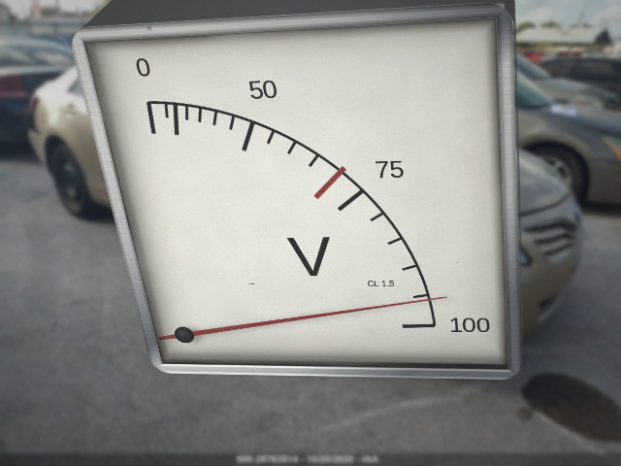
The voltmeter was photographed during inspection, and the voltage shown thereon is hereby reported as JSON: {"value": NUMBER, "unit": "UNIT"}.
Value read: {"value": 95, "unit": "V"}
